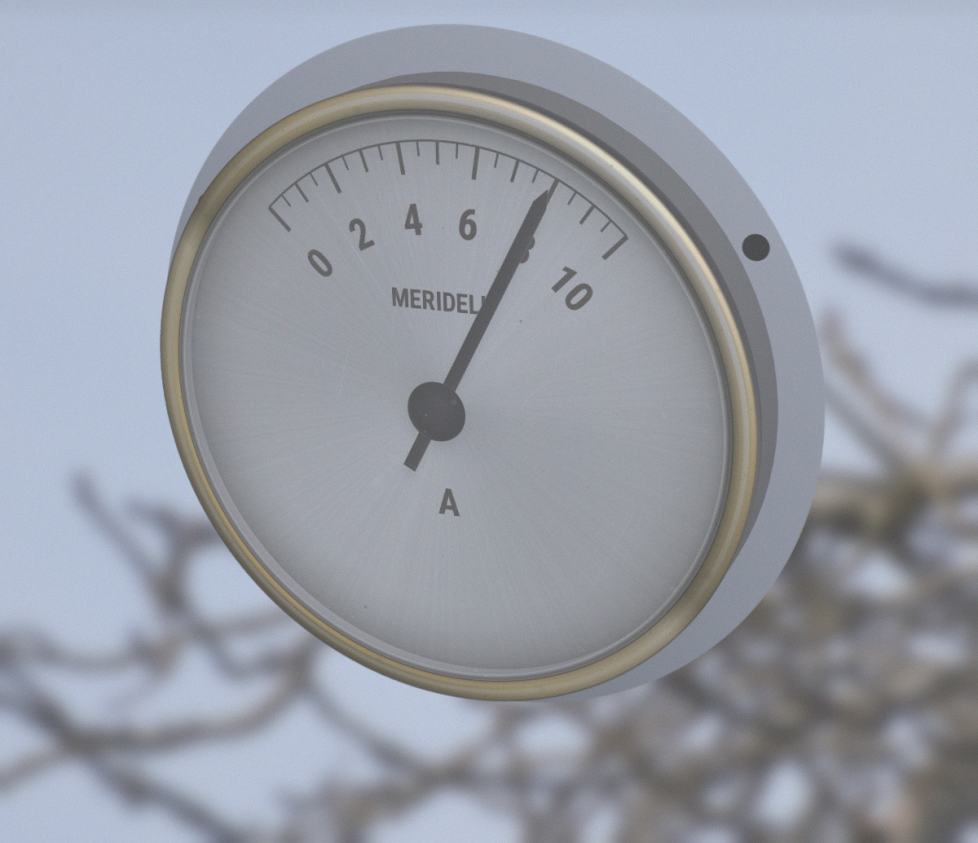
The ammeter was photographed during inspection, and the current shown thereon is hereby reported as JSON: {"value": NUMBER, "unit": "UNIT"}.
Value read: {"value": 8, "unit": "A"}
